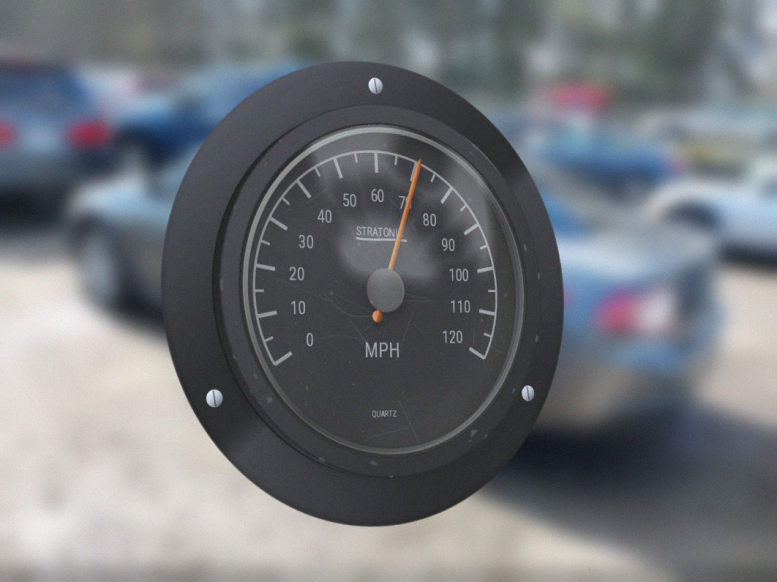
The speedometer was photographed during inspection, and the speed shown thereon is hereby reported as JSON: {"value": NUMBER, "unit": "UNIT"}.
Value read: {"value": 70, "unit": "mph"}
